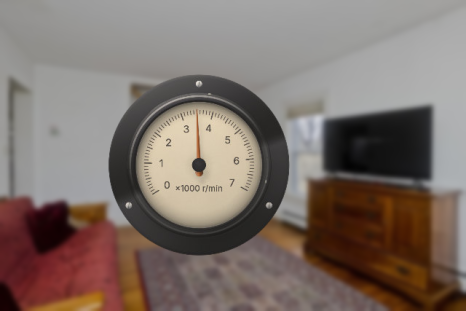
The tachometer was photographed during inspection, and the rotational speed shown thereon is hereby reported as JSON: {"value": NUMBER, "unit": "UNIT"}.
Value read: {"value": 3500, "unit": "rpm"}
